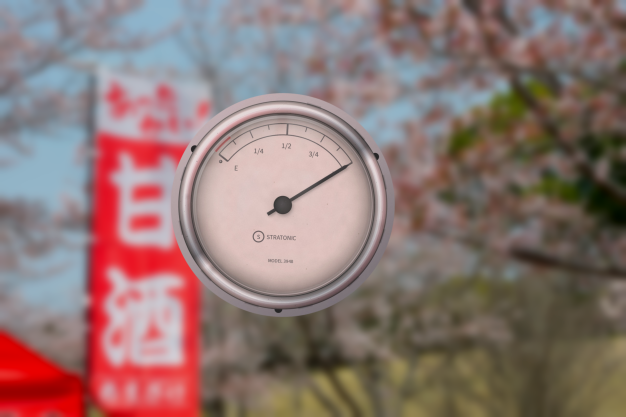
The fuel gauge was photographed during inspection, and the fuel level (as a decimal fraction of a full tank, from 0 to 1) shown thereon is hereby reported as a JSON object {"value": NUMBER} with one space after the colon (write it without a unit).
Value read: {"value": 1}
